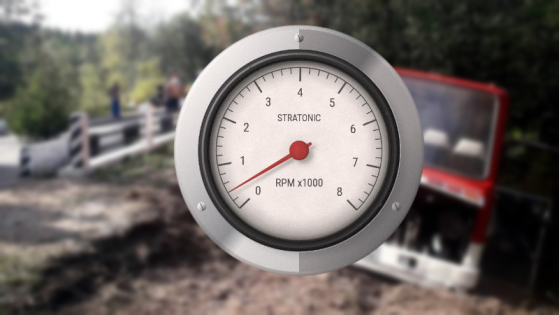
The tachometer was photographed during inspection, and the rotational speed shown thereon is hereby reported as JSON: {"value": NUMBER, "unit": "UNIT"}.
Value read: {"value": 400, "unit": "rpm"}
